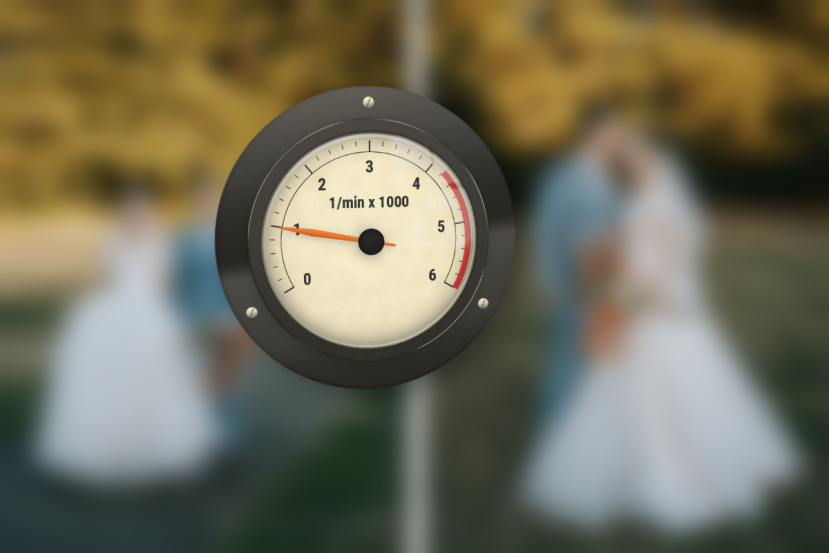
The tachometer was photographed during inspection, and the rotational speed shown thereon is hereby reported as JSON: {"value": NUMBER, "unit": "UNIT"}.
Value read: {"value": 1000, "unit": "rpm"}
